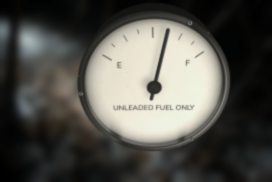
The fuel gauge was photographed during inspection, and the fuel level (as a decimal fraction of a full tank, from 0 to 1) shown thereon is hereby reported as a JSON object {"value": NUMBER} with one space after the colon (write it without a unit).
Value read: {"value": 0.625}
